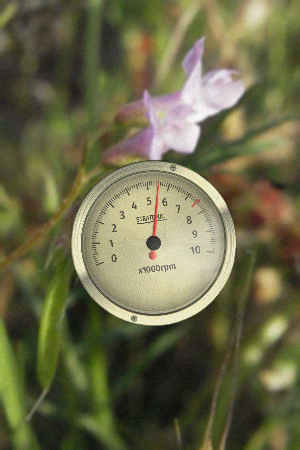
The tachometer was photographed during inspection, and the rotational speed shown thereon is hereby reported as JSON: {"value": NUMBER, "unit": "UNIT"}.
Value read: {"value": 5500, "unit": "rpm"}
